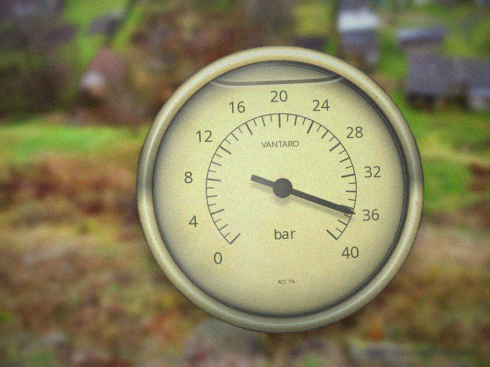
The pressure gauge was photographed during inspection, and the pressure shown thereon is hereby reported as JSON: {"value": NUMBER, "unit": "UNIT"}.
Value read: {"value": 36.5, "unit": "bar"}
